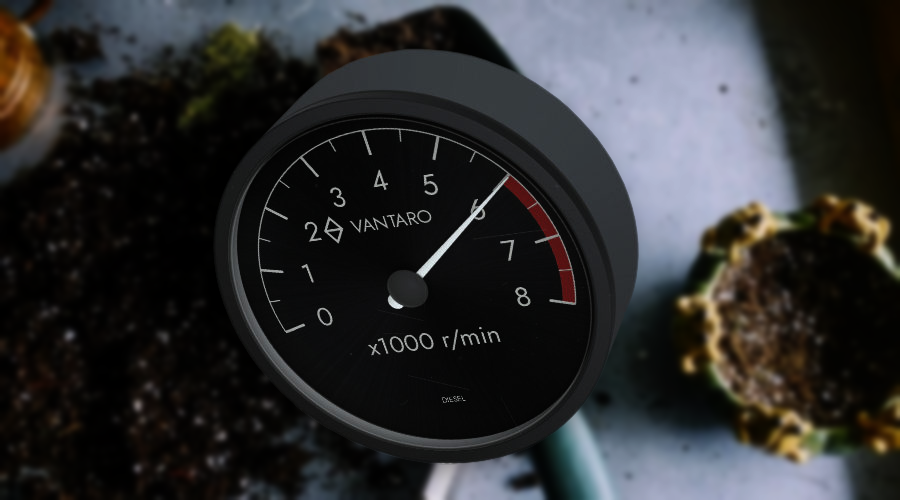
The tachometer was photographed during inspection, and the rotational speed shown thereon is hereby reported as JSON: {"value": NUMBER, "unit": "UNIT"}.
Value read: {"value": 6000, "unit": "rpm"}
